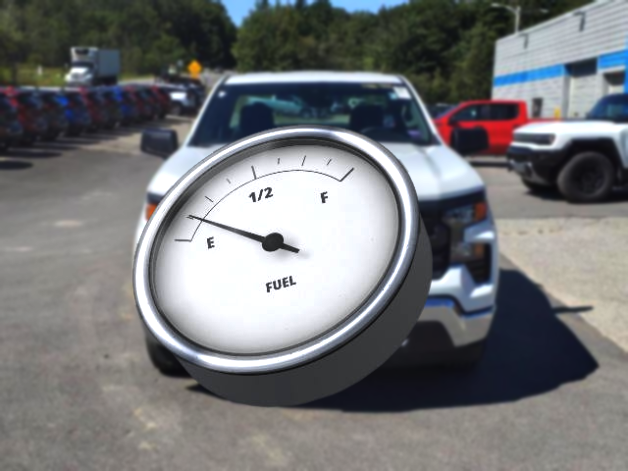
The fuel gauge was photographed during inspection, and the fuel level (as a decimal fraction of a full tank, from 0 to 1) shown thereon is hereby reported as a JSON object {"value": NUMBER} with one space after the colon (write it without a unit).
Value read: {"value": 0.125}
